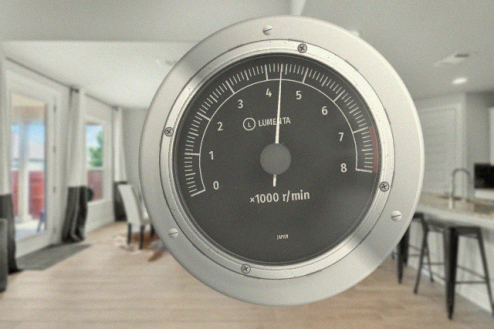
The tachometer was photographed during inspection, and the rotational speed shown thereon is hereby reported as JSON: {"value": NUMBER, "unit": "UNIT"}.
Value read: {"value": 4400, "unit": "rpm"}
